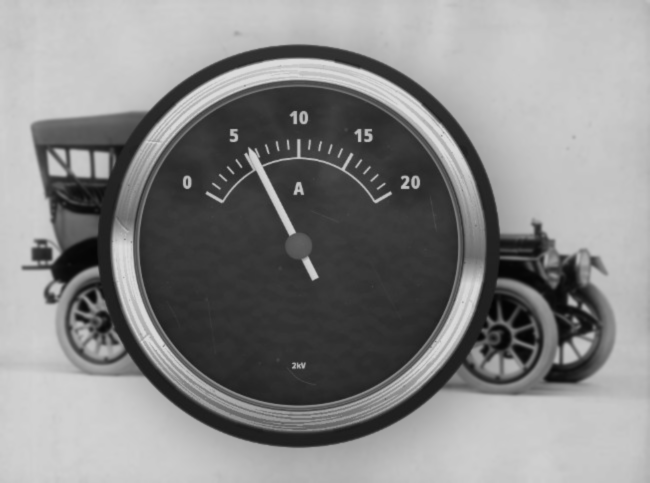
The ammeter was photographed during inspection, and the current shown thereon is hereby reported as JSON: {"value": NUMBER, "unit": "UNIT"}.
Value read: {"value": 5.5, "unit": "A"}
